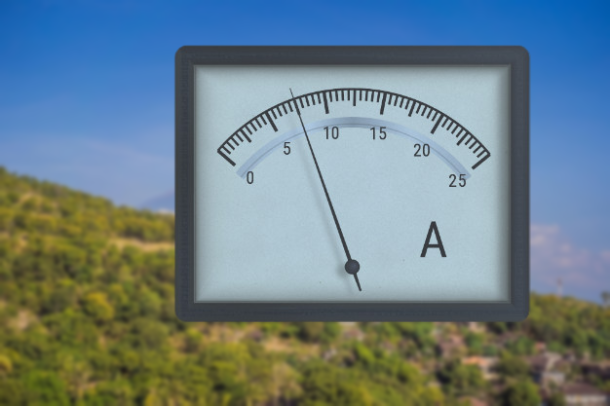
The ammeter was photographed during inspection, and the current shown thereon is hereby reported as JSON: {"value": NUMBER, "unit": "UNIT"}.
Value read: {"value": 7.5, "unit": "A"}
